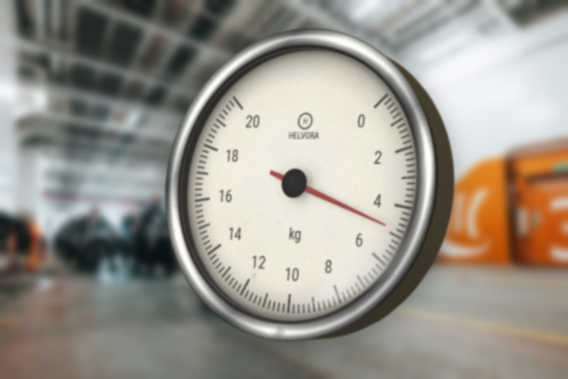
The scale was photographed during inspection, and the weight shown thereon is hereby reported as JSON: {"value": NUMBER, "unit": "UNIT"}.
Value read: {"value": 4.8, "unit": "kg"}
